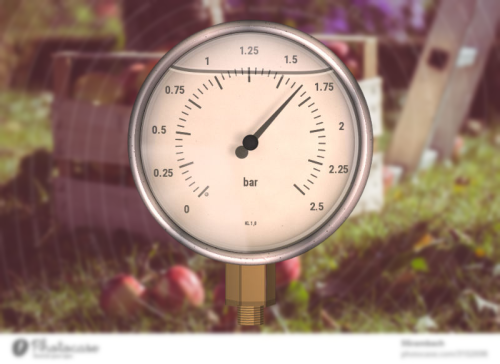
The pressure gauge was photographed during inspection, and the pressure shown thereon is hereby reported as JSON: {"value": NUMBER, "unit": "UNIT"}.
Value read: {"value": 1.65, "unit": "bar"}
